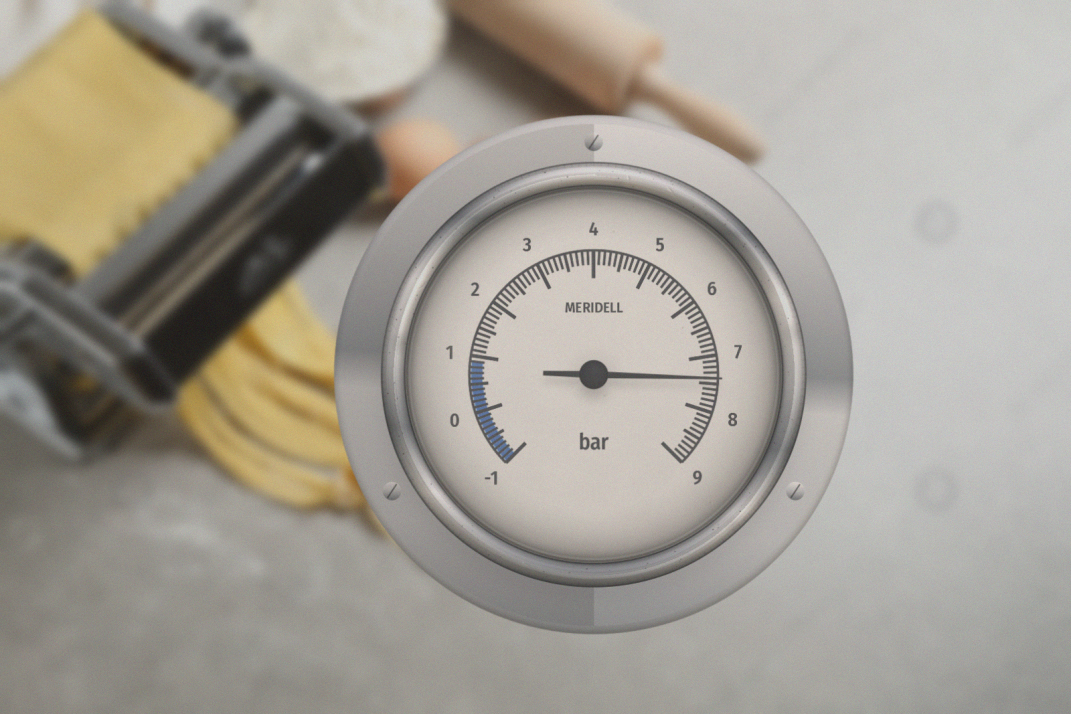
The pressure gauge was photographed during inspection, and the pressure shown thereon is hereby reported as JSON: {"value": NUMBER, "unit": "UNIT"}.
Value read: {"value": 7.4, "unit": "bar"}
